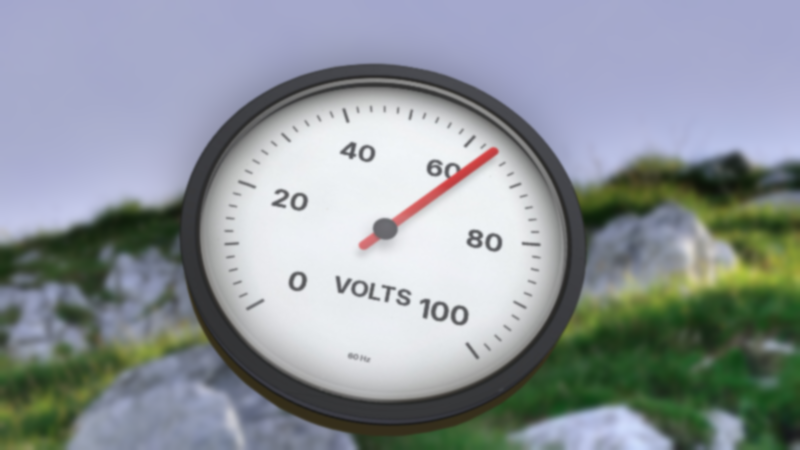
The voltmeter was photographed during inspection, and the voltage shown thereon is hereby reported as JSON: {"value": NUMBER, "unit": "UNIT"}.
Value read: {"value": 64, "unit": "V"}
